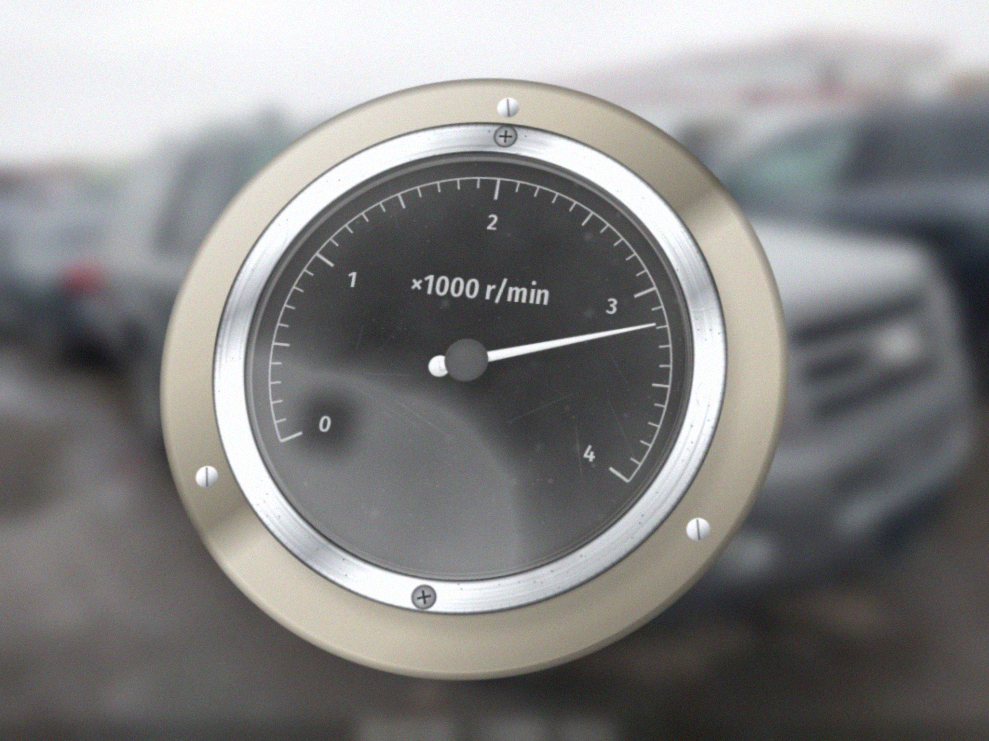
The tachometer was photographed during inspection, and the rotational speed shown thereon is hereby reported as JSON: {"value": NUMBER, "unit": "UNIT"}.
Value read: {"value": 3200, "unit": "rpm"}
